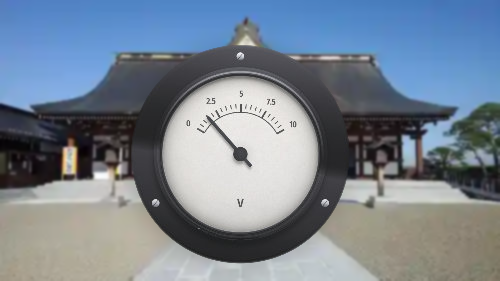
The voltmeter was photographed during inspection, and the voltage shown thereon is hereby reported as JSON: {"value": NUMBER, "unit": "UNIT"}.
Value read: {"value": 1.5, "unit": "V"}
